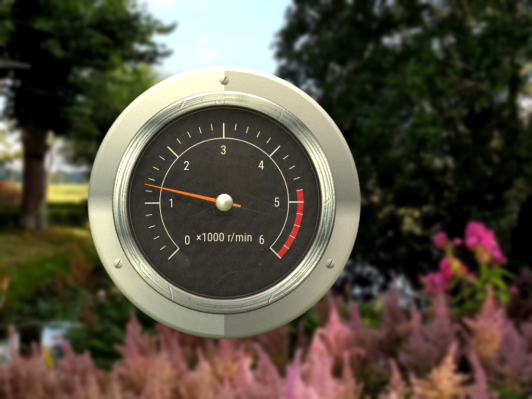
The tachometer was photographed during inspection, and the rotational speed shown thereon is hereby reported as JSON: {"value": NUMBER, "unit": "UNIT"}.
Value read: {"value": 1300, "unit": "rpm"}
